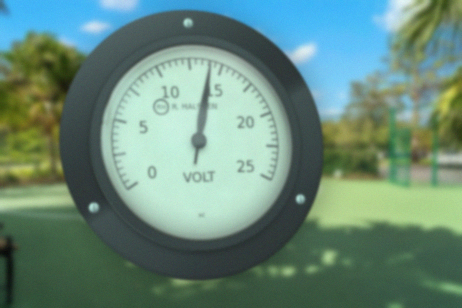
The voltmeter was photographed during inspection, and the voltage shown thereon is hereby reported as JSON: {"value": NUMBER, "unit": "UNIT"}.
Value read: {"value": 14, "unit": "V"}
